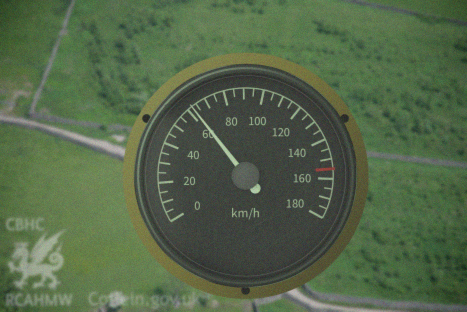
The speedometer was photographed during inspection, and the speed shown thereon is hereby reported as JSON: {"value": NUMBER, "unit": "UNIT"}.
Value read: {"value": 62.5, "unit": "km/h"}
